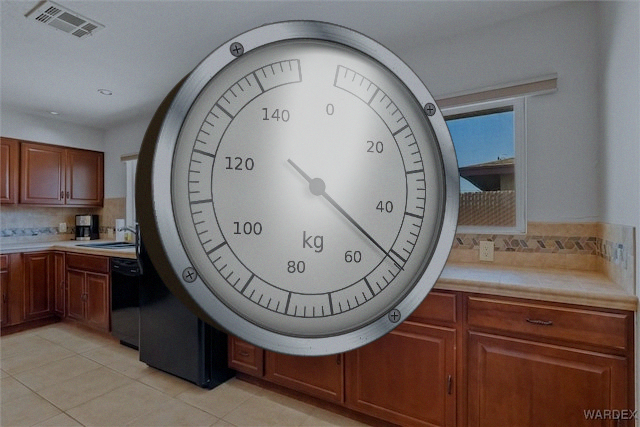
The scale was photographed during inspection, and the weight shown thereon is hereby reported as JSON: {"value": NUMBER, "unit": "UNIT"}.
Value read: {"value": 52, "unit": "kg"}
